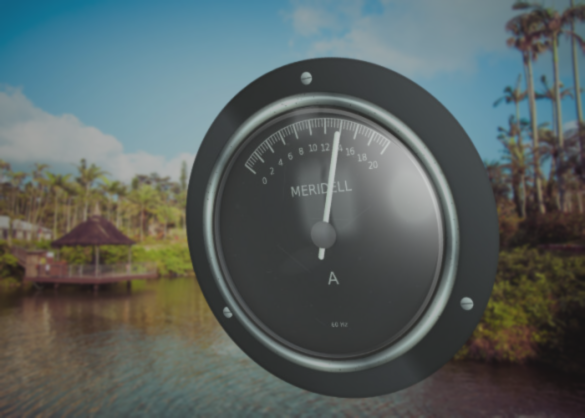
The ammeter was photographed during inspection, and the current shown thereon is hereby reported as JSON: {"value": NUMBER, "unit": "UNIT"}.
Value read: {"value": 14, "unit": "A"}
